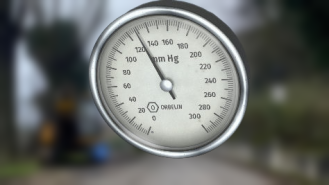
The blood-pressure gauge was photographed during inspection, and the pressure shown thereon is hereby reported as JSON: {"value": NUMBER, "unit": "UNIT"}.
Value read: {"value": 130, "unit": "mmHg"}
